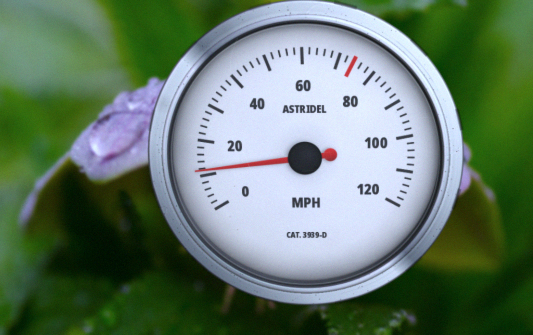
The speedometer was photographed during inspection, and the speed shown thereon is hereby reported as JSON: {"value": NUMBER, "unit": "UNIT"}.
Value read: {"value": 12, "unit": "mph"}
